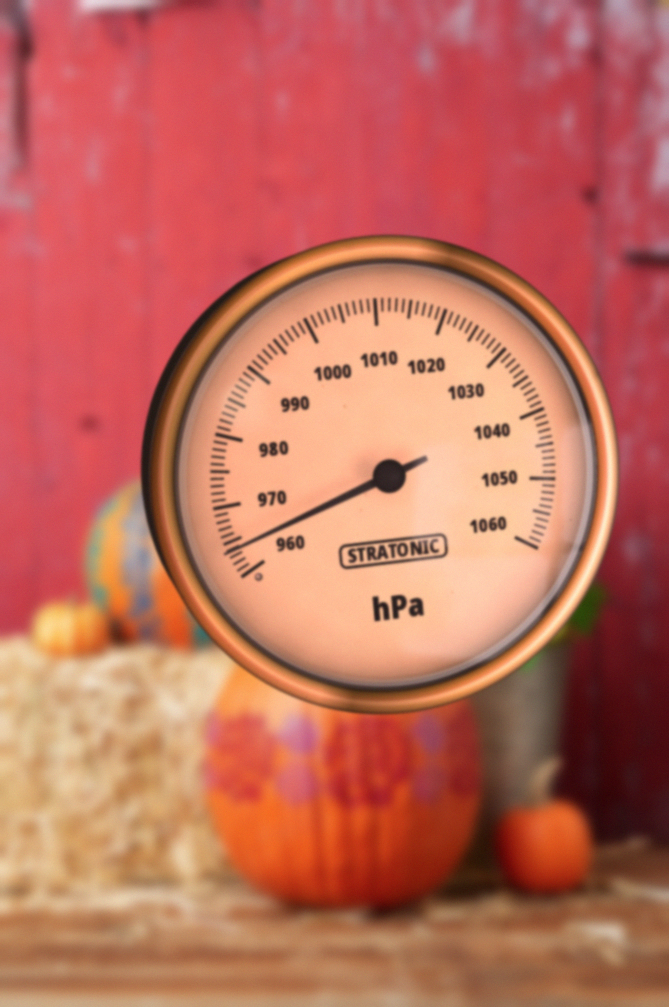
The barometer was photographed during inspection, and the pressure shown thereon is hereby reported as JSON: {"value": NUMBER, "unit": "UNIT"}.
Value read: {"value": 964, "unit": "hPa"}
